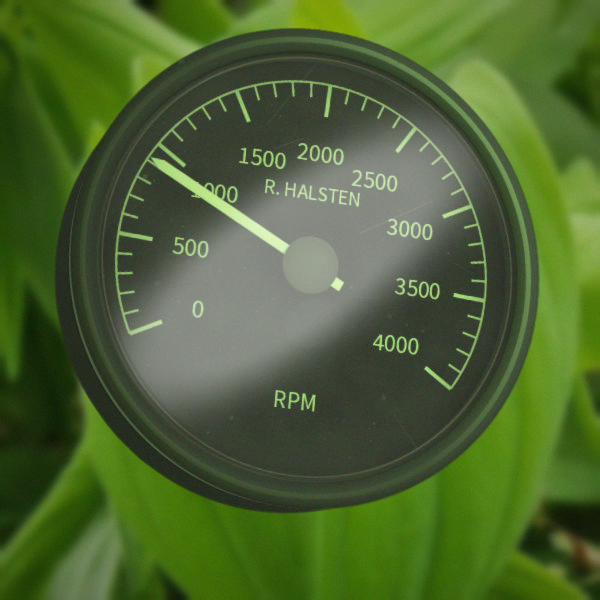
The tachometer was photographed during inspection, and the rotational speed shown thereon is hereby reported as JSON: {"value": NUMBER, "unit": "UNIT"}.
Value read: {"value": 900, "unit": "rpm"}
